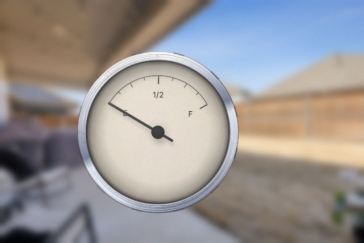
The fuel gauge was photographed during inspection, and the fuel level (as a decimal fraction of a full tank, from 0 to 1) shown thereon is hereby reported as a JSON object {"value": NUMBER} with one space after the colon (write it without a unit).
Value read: {"value": 0}
